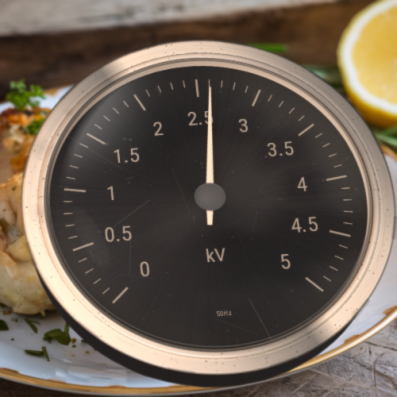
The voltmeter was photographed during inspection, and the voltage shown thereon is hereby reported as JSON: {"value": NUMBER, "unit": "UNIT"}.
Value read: {"value": 2.6, "unit": "kV"}
